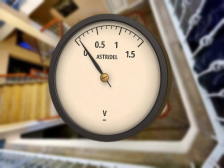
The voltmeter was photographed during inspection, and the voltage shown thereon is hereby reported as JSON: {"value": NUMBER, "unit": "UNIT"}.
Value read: {"value": 0.1, "unit": "V"}
